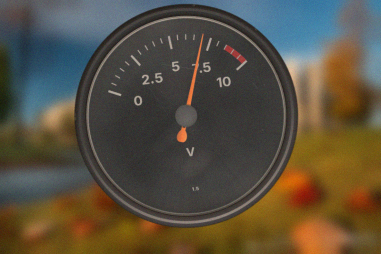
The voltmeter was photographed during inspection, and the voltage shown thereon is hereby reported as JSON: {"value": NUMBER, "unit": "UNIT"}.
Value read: {"value": 7, "unit": "V"}
